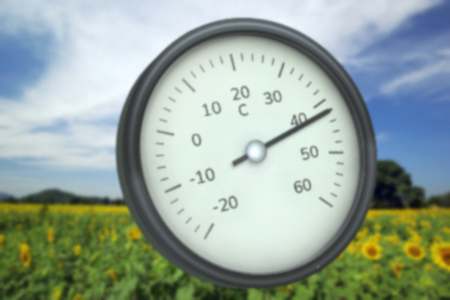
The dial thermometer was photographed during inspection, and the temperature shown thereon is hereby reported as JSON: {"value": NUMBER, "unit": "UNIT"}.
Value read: {"value": 42, "unit": "°C"}
